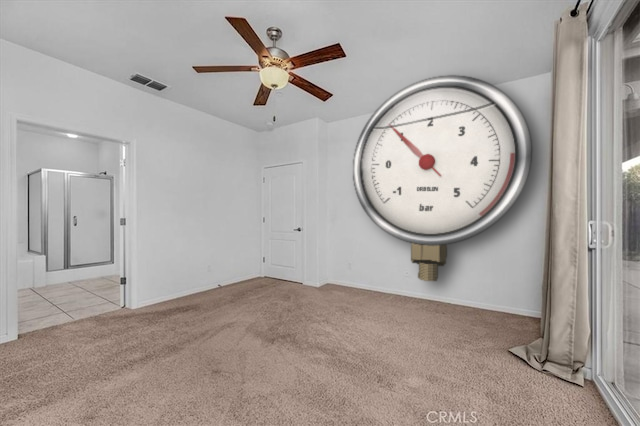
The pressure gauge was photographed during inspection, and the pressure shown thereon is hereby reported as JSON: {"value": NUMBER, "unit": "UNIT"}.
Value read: {"value": 1, "unit": "bar"}
